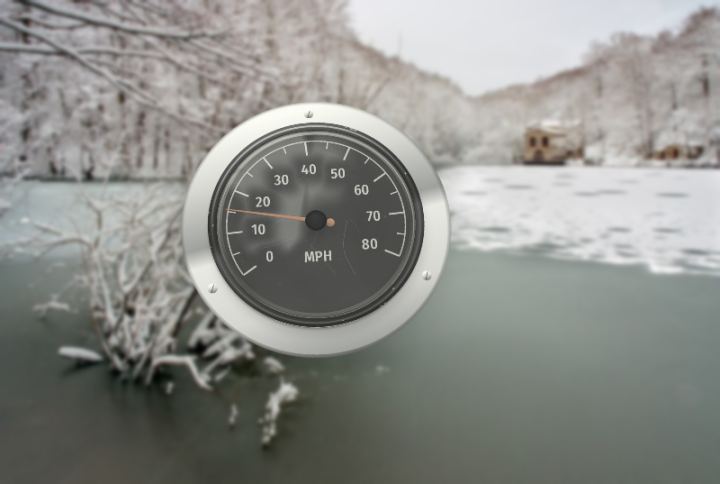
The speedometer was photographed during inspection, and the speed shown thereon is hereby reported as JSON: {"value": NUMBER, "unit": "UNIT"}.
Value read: {"value": 15, "unit": "mph"}
